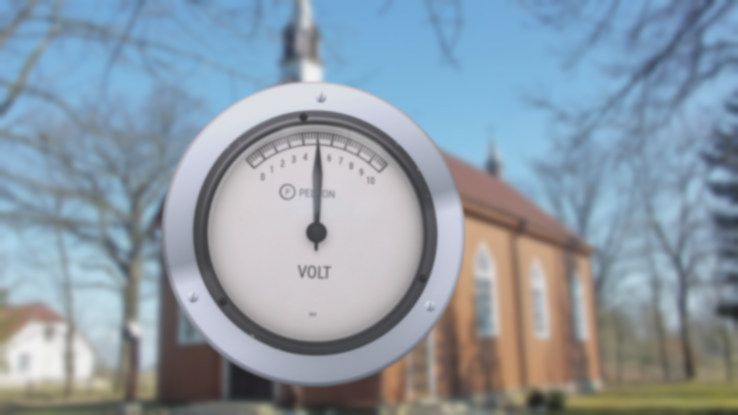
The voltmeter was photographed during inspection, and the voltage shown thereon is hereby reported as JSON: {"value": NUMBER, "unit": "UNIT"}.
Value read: {"value": 5, "unit": "V"}
